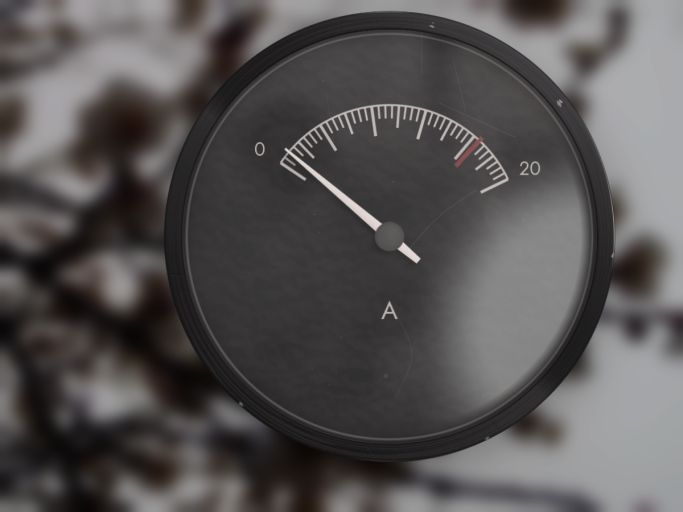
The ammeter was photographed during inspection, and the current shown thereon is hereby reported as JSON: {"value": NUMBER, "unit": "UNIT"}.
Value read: {"value": 1, "unit": "A"}
